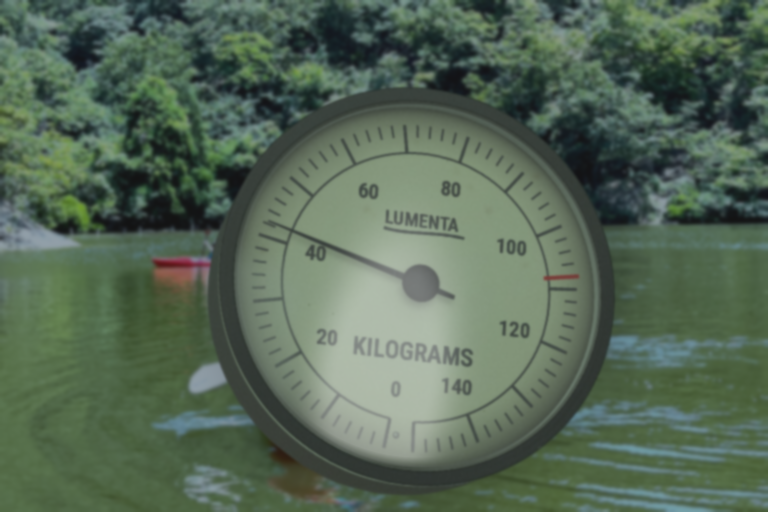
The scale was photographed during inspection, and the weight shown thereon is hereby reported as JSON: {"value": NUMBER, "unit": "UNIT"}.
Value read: {"value": 42, "unit": "kg"}
